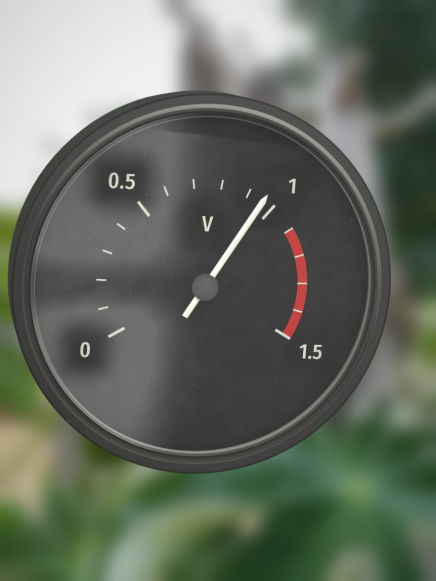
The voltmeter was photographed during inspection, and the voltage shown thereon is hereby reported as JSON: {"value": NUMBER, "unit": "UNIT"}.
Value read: {"value": 0.95, "unit": "V"}
